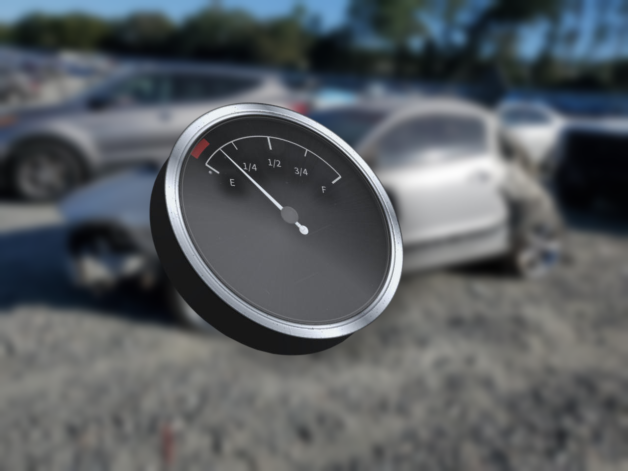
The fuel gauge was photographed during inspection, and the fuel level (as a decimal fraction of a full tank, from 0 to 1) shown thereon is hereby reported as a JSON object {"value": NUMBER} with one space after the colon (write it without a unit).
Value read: {"value": 0.125}
